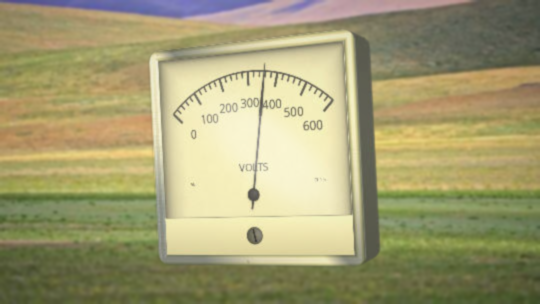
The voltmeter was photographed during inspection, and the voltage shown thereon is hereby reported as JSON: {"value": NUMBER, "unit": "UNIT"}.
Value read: {"value": 360, "unit": "V"}
